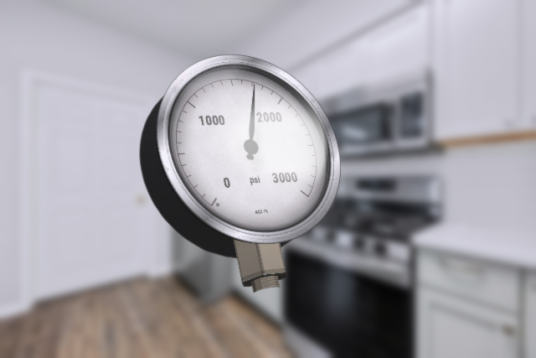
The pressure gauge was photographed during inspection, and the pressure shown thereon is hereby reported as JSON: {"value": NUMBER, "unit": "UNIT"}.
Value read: {"value": 1700, "unit": "psi"}
